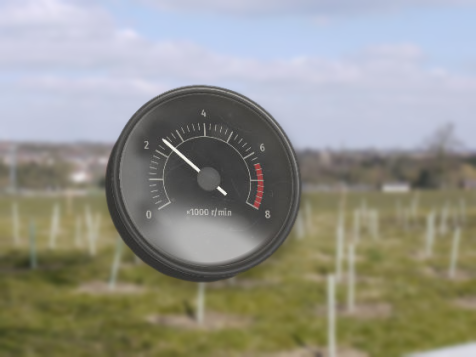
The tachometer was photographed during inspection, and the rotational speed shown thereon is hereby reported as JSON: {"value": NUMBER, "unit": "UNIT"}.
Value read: {"value": 2400, "unit": "rpm"}
